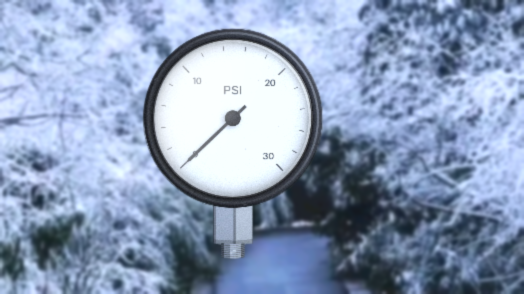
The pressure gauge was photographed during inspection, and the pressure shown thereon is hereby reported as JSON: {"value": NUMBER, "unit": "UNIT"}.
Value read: {"value": 0, "unit": "psi"}
